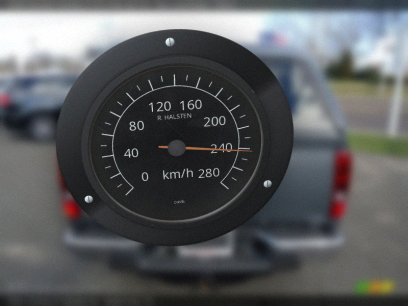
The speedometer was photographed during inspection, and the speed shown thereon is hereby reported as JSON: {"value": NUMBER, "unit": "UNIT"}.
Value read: {"value": 240, "unit": "km/h"}
